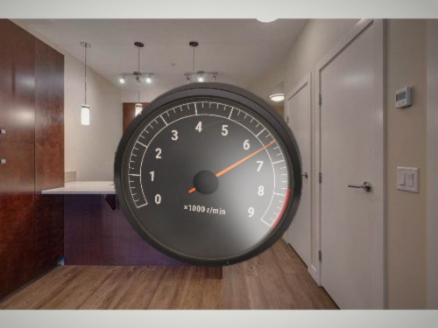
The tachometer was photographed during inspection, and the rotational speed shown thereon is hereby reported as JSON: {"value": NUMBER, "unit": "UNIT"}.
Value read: {"value": 6400, "unit": "rpm"}
